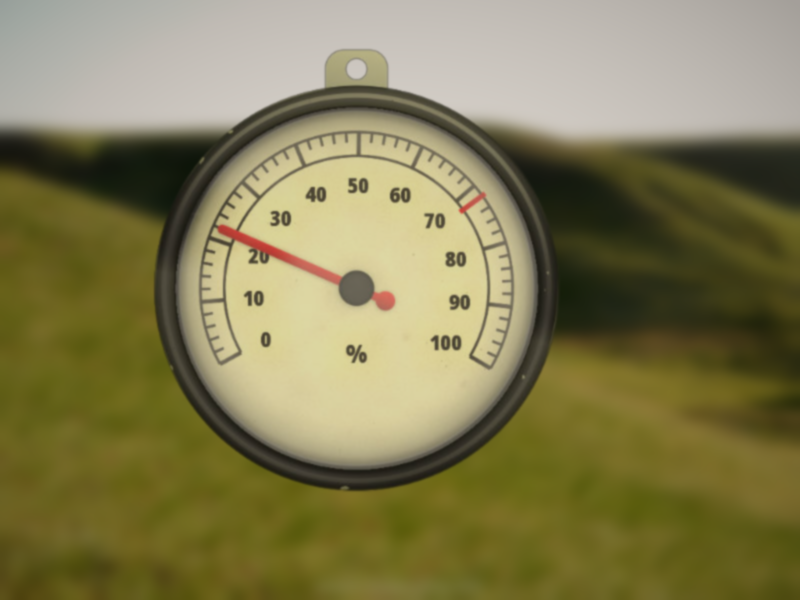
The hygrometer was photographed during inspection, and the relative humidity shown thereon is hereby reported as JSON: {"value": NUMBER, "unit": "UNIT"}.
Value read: {"value": 22, "unit": "%"}
